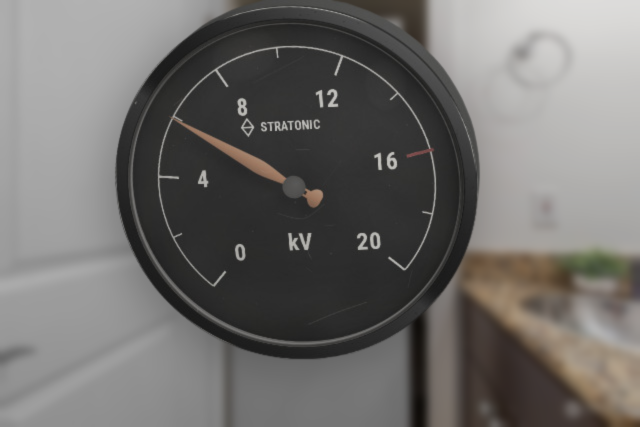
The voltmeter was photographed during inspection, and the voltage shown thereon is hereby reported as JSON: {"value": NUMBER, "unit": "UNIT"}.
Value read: {"value": 6, "unit": "kV"}
